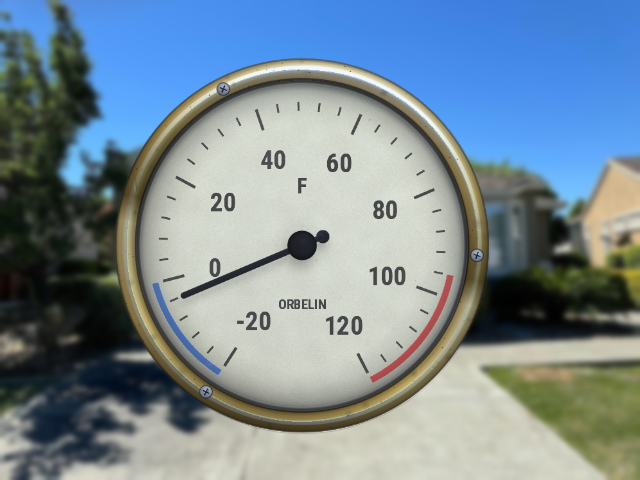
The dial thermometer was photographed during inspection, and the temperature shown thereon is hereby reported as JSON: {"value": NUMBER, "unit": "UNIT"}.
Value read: {"value": -4, "unit": "°F"}
